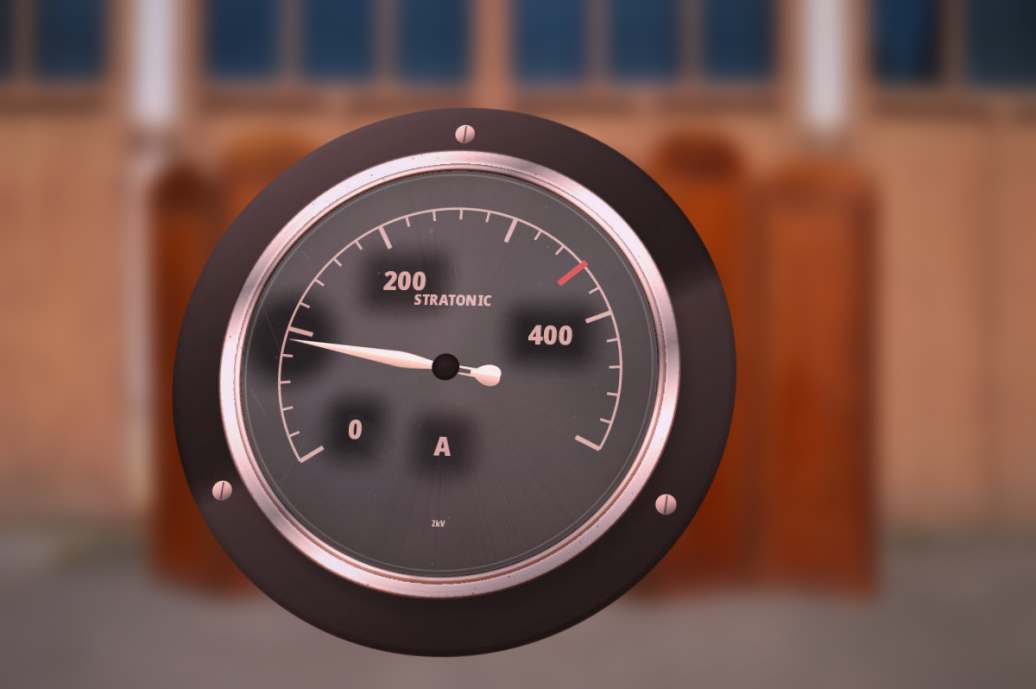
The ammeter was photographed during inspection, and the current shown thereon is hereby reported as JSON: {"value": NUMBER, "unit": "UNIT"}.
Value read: {"value": 90, "unit": "A"}
